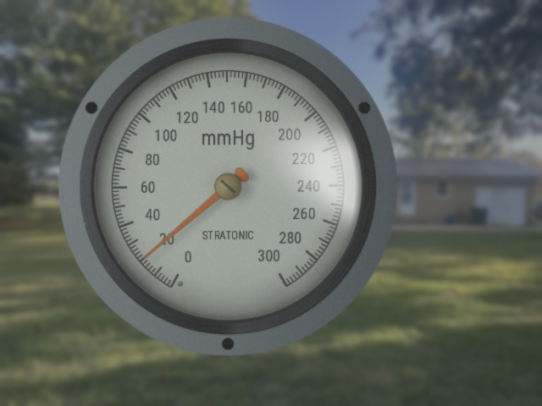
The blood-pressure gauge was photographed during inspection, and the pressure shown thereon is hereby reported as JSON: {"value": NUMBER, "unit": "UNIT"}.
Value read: {"value": 20, "unit": "mmHg"}
